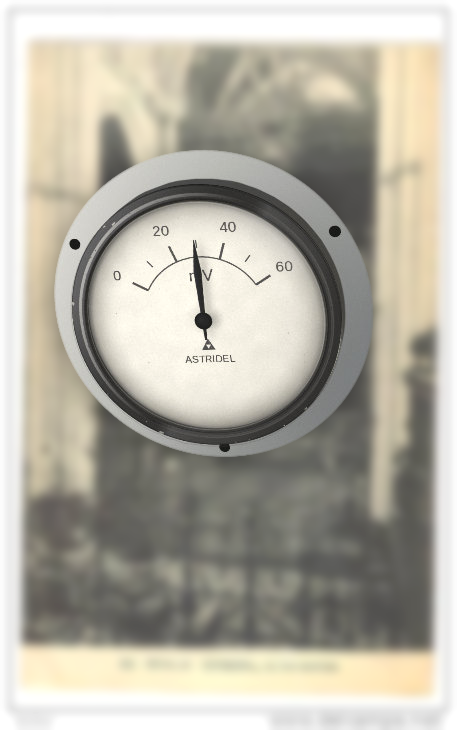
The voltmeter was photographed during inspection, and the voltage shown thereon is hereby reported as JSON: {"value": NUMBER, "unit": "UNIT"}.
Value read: {"value": 30, "unit": "mV"}
